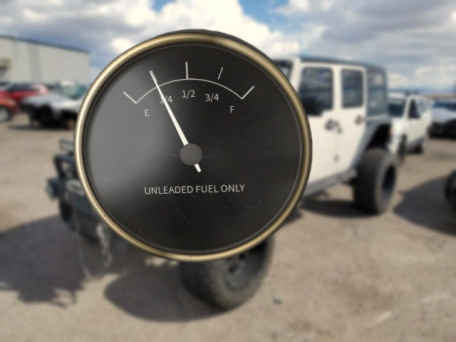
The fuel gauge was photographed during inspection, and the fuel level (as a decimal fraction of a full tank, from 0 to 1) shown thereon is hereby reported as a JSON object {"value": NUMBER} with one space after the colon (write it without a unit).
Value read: {"value": 0.25}
